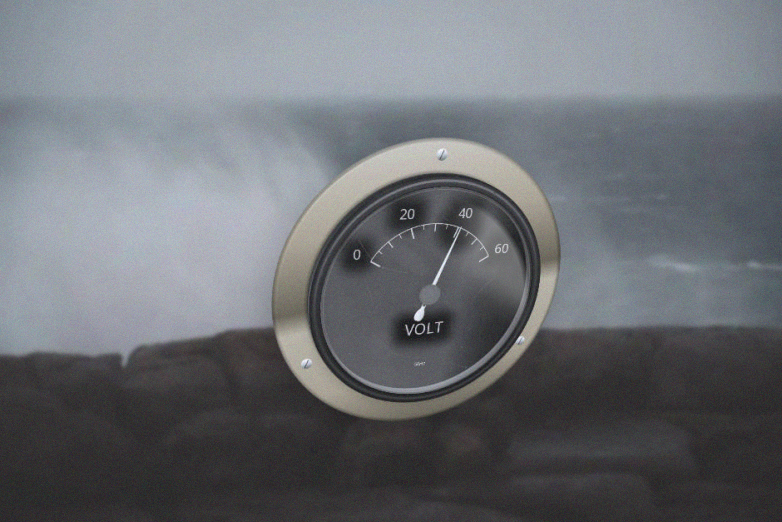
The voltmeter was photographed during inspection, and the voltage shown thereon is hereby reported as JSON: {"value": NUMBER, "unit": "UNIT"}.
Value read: {"value": 40, "unit": "V"}
